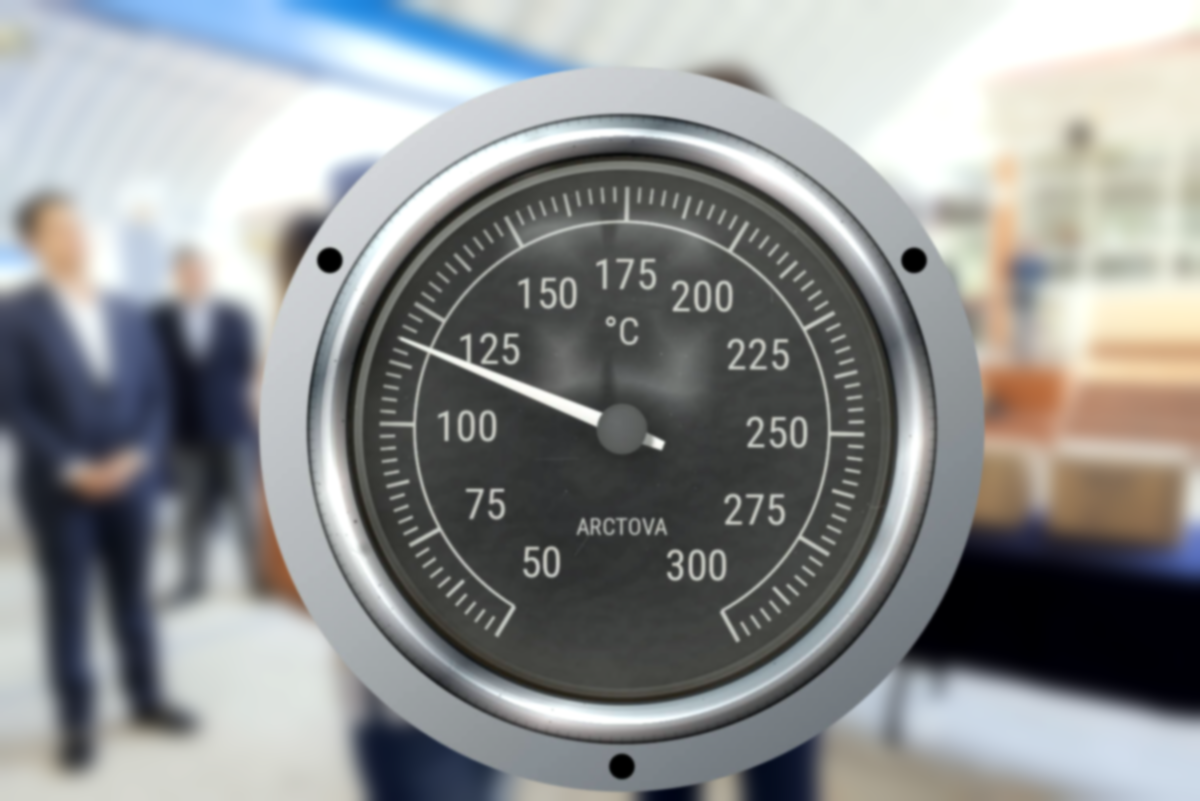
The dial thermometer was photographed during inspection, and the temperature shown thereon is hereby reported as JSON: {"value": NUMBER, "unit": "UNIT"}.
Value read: {"value": 117.5, "unit": "°C"}
